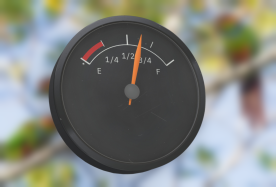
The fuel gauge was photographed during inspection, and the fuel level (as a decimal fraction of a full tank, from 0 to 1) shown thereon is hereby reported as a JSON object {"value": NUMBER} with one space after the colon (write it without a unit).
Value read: {"value": 0.625}
